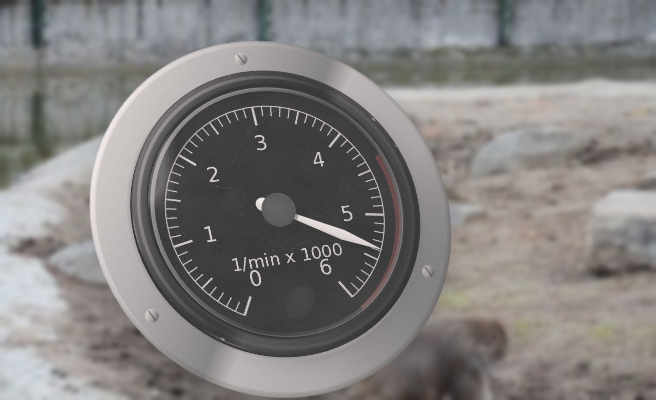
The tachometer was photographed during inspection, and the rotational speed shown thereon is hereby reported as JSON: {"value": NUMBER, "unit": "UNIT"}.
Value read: {"value": 5400, "unit": "rpm"}
